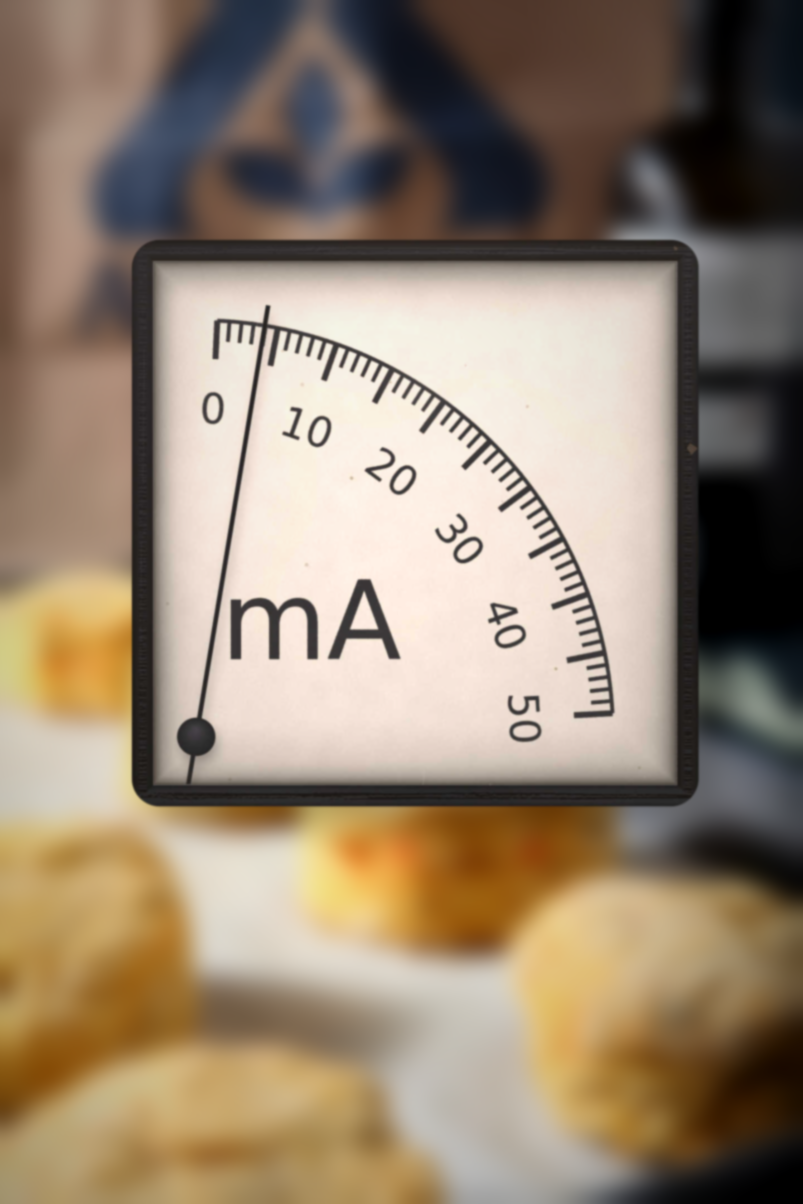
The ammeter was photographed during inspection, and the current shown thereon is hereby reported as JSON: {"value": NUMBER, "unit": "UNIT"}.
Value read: {"value": 4, "unit": "mA"}
